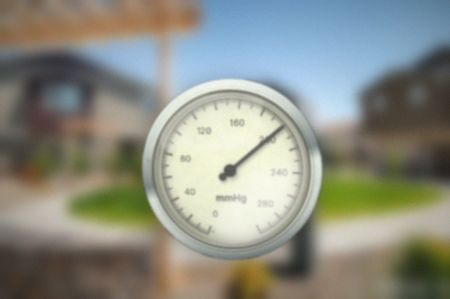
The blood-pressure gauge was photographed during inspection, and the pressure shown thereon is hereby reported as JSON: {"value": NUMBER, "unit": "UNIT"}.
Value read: {"value": 200, "unit": "mmHg"}
